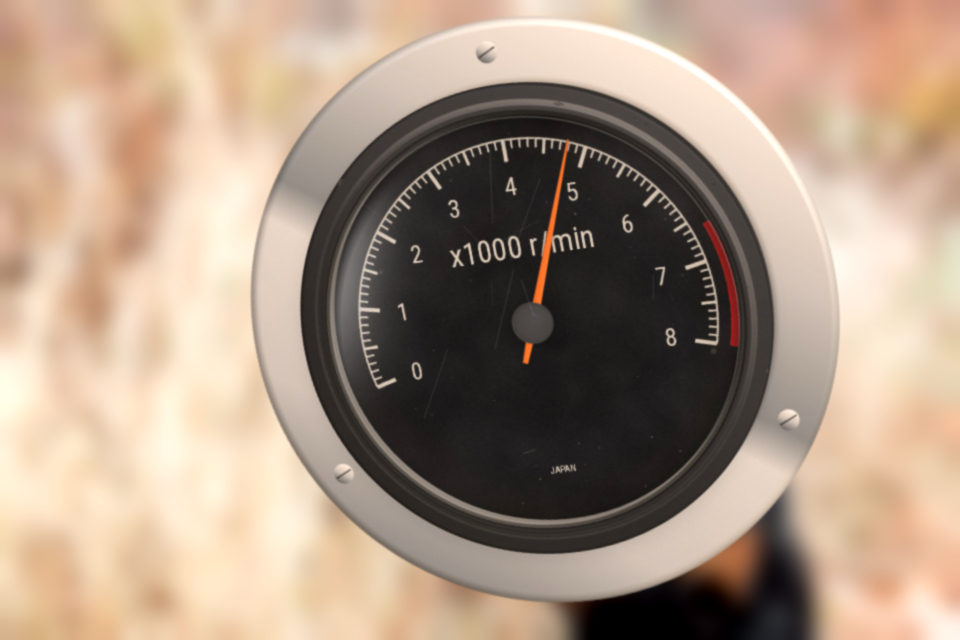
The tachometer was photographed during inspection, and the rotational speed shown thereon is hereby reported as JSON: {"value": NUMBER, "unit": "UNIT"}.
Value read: {"value": 4800, "unit": "rpm"}
